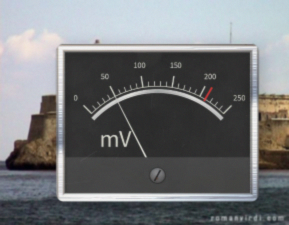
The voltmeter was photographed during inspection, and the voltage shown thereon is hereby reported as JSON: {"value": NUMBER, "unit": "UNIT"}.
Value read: {"value": 50, "unit": "mV"}
